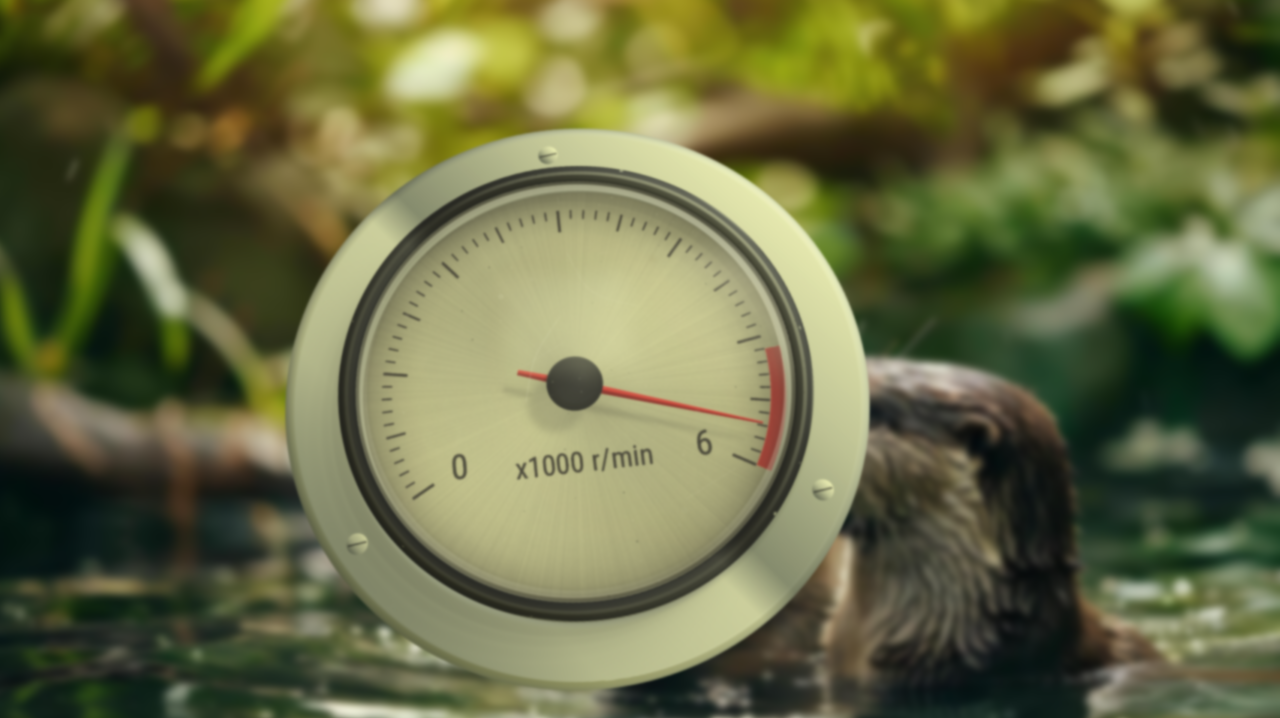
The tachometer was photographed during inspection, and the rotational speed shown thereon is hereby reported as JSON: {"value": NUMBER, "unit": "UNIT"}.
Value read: {"value": 5700, "unit": "rpm"}
